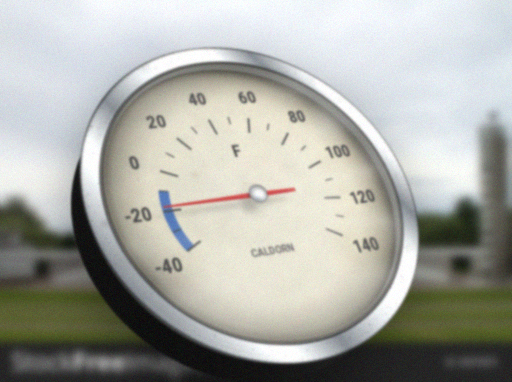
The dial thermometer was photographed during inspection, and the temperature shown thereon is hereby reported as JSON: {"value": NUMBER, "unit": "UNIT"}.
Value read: {"value": -20, "unit": "°F"}
